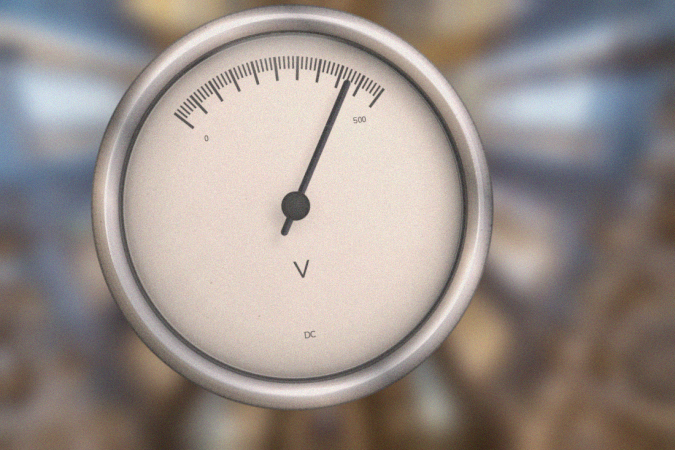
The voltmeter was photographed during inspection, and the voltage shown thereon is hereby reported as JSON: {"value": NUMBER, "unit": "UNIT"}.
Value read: {"value": 420, "unit": "V"}
